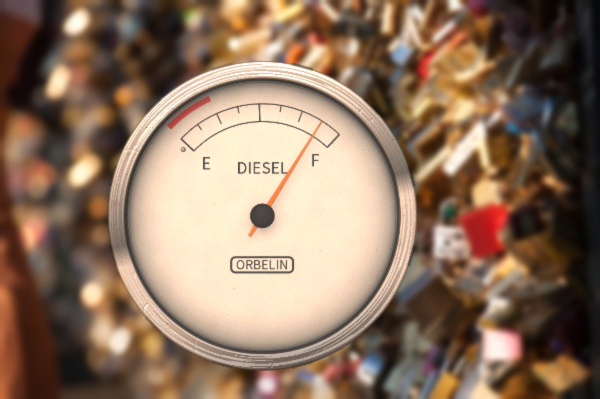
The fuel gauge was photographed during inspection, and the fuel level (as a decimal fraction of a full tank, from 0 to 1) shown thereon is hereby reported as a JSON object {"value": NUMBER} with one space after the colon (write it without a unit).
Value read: {"value": 0.875}
